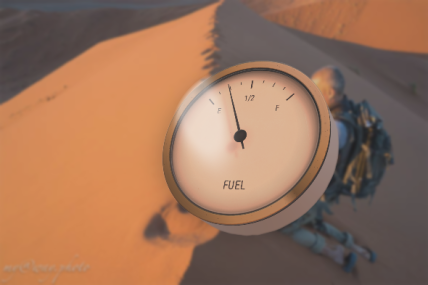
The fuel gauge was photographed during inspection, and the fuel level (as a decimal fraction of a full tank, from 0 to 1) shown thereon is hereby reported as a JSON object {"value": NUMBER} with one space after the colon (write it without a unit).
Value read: {"value": 0.25}
